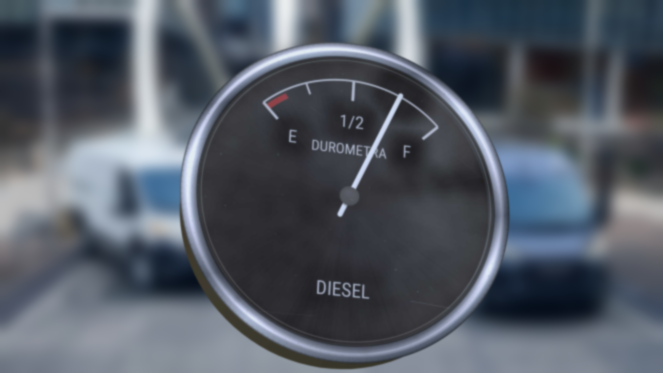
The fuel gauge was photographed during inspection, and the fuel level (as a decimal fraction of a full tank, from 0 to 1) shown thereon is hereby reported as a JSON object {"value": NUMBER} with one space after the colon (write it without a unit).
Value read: {"value": 0.75}
